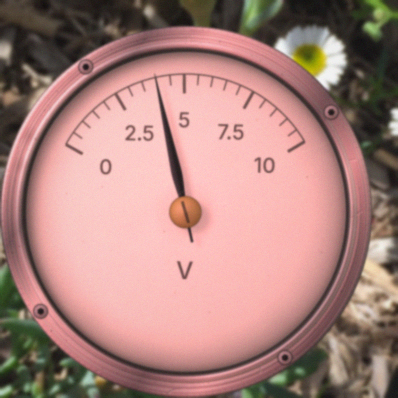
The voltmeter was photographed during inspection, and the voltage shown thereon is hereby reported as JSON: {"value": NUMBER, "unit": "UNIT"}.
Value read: {"value": 4, "unit": "V"}
